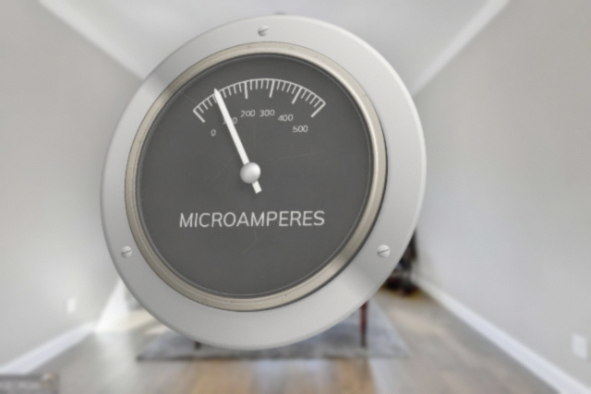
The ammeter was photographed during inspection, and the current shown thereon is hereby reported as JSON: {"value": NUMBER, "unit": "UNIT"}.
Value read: {"value": 100, "unit": "µA"}
